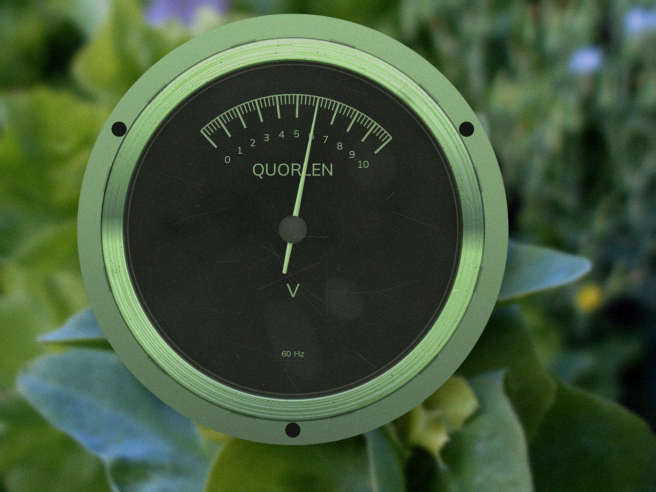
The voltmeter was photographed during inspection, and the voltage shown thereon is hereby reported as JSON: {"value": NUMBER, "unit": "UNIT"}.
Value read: {"value": 6, "unit": "V"}
